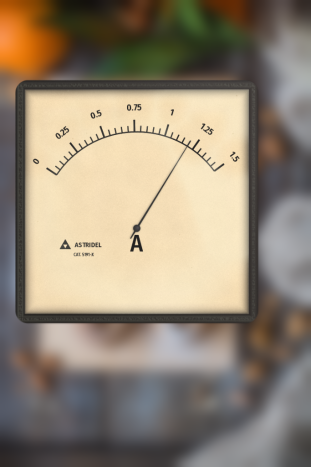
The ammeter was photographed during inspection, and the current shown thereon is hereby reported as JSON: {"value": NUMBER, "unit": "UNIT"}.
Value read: {"value": 1.2, "unit": "A"}
